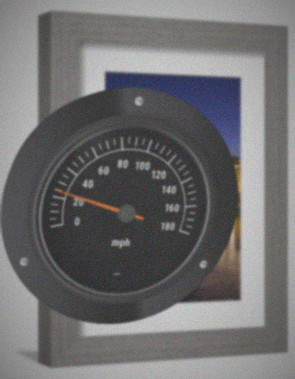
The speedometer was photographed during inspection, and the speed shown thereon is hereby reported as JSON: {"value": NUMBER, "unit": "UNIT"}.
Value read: {"value": 25, "unit": "mph"}
